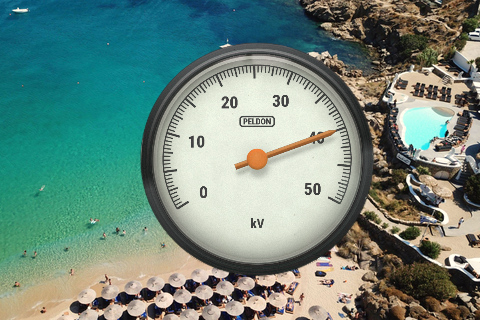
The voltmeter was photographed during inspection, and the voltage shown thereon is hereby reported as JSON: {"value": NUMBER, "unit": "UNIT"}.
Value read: {"value": 40, "unit": "kV"}
